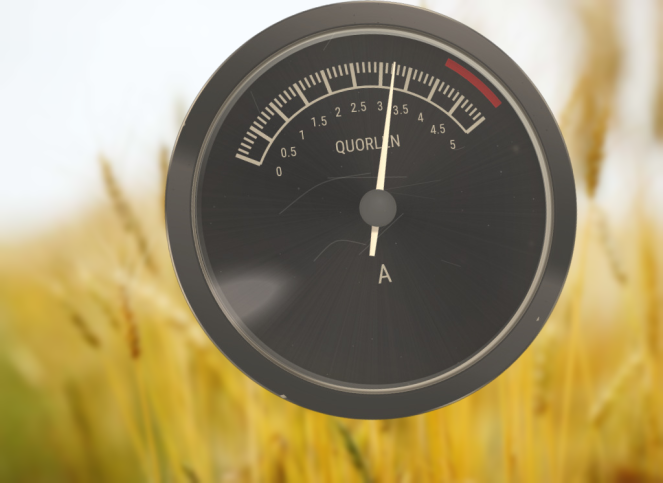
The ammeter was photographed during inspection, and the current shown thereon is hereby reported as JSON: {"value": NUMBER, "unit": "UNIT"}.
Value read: {"value": 3.2, "unit": "A"}
